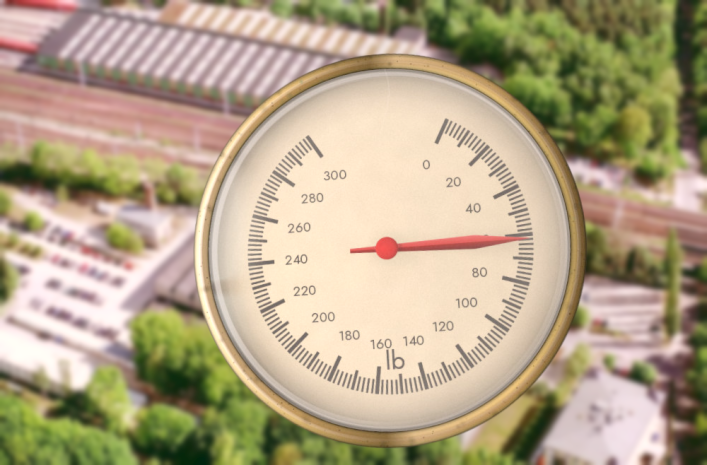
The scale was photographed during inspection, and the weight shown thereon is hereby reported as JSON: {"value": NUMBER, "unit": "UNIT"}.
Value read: {"value": 62, "unit": "lb"}
